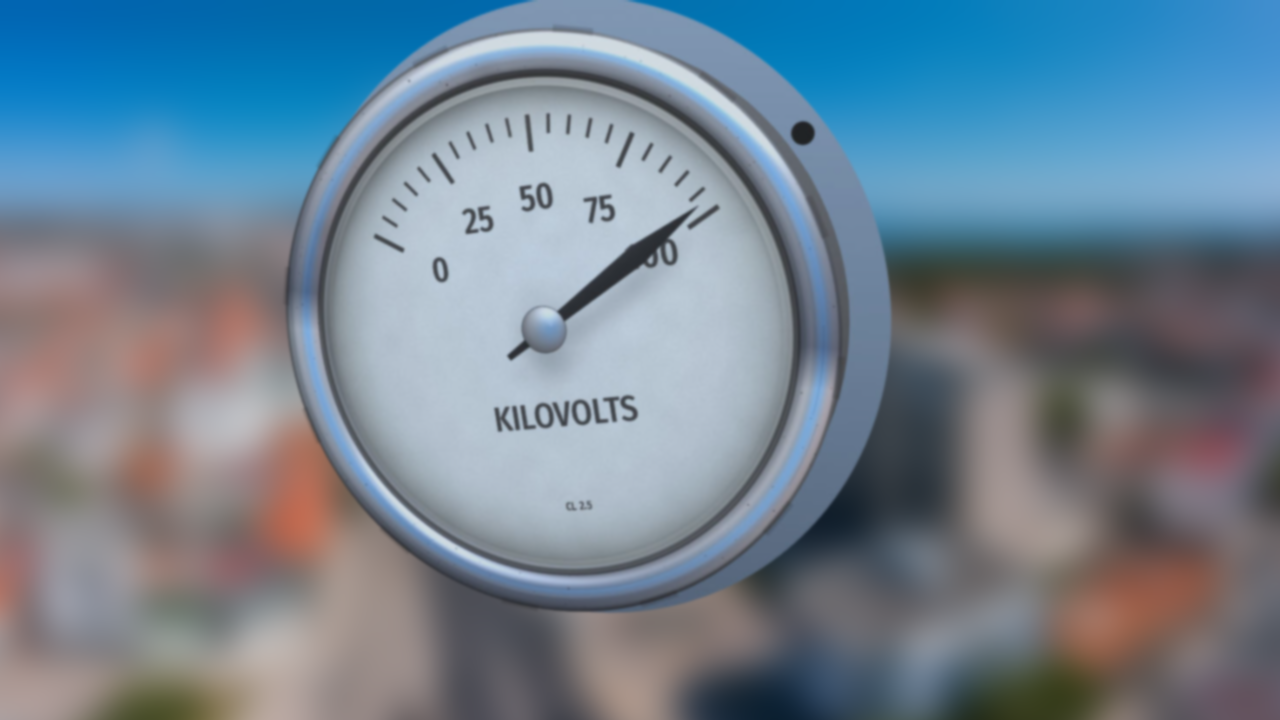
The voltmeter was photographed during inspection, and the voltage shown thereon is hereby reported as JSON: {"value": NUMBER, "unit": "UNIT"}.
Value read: {"value": 97.5, "unit": "kV"}
